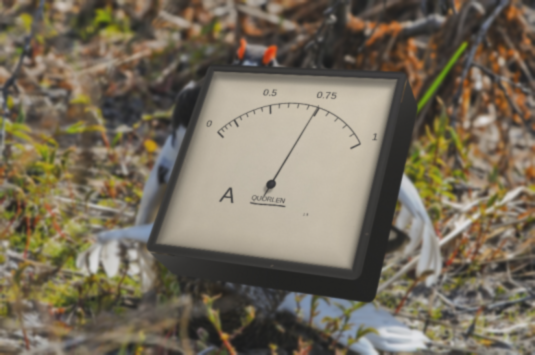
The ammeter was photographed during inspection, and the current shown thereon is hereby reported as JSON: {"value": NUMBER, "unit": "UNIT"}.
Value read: {"value": 0.75, "unit": "A"}
